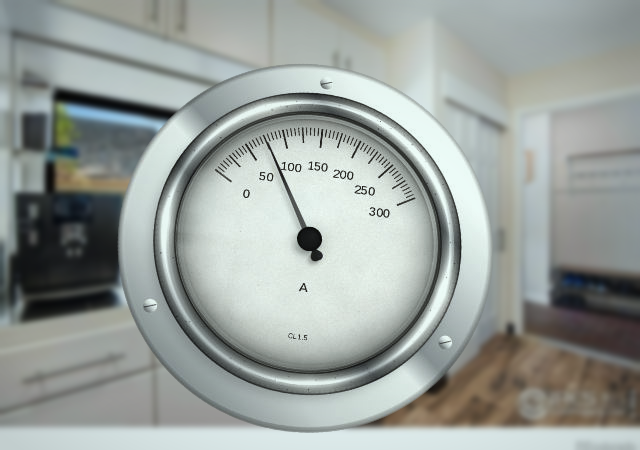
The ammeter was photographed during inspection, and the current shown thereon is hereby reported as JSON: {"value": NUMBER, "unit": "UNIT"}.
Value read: {"value": 75, "unit": "A"}
